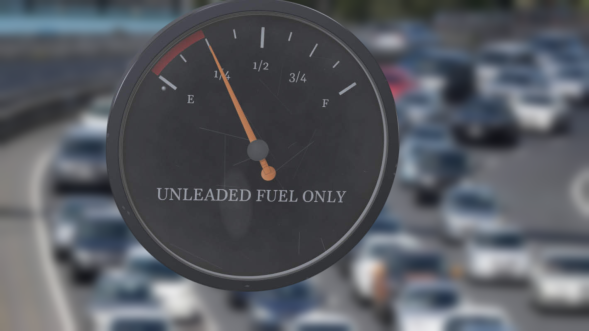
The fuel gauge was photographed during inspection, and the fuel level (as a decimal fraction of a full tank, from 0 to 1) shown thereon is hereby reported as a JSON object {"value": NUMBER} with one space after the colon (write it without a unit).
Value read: {"value": 0.25}
